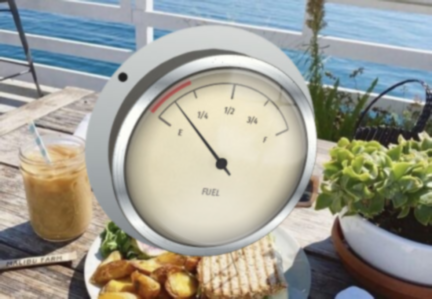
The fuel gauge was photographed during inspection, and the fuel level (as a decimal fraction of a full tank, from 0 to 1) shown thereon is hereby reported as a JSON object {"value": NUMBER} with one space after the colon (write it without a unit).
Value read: {"value": 0.125}
